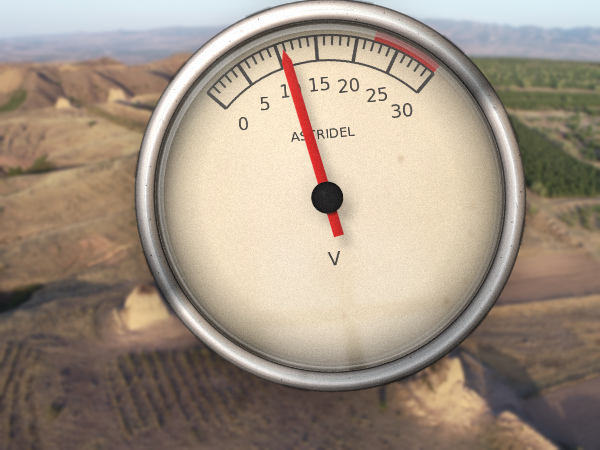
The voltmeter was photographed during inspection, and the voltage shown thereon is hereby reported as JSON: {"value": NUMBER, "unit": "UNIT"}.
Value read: {"value": 11, "unit": "V"}
